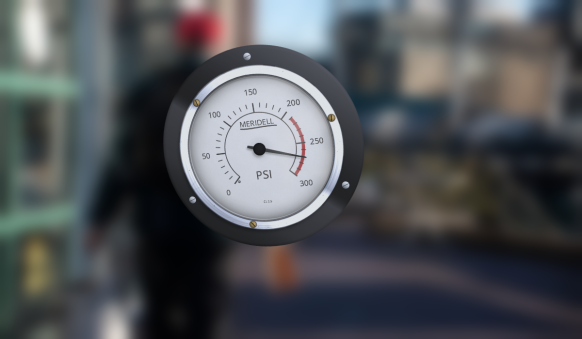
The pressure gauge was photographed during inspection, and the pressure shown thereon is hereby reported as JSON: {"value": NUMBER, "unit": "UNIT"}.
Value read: {"value": 270, "unit": "psi"}
